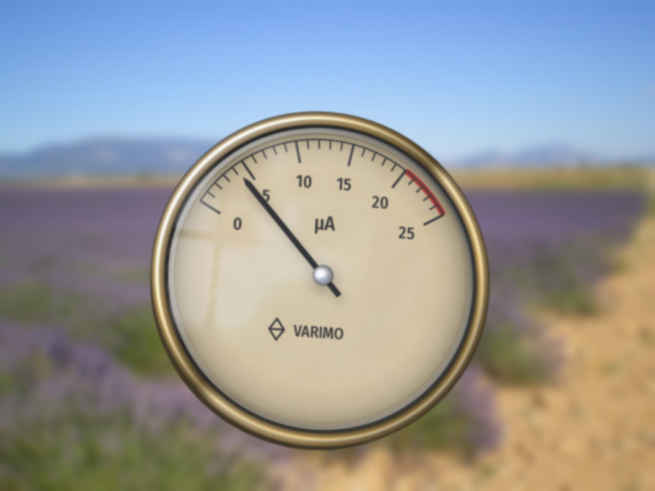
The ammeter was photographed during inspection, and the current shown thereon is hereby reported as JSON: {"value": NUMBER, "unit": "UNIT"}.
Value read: {"value": 4, "unit": "µA"}
